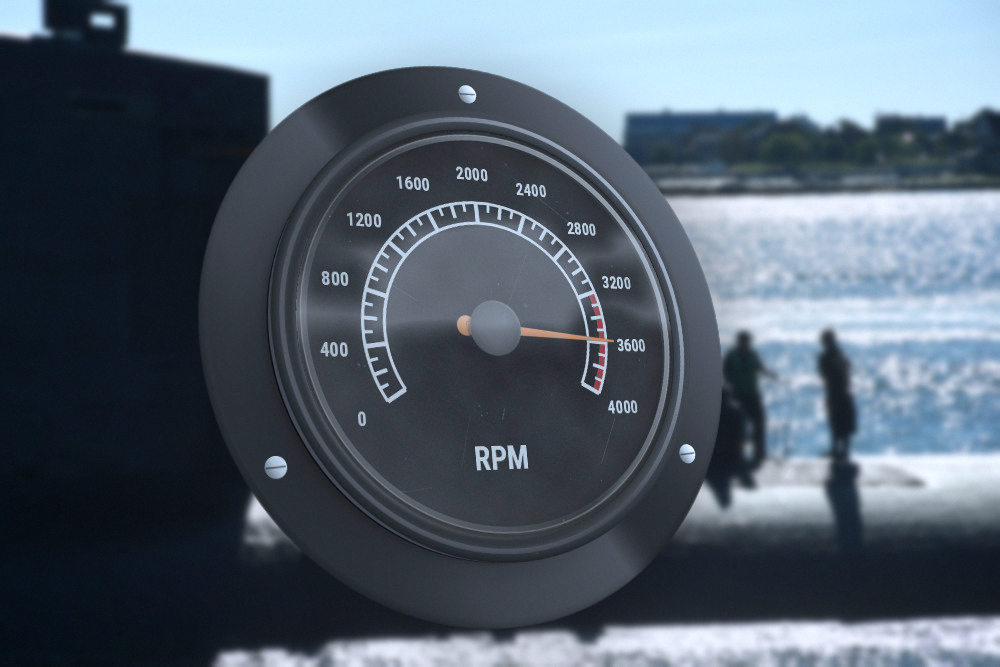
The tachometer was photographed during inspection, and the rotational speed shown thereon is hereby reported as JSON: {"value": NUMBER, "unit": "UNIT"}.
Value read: {"value": 3600, "unit": "rpm"}
